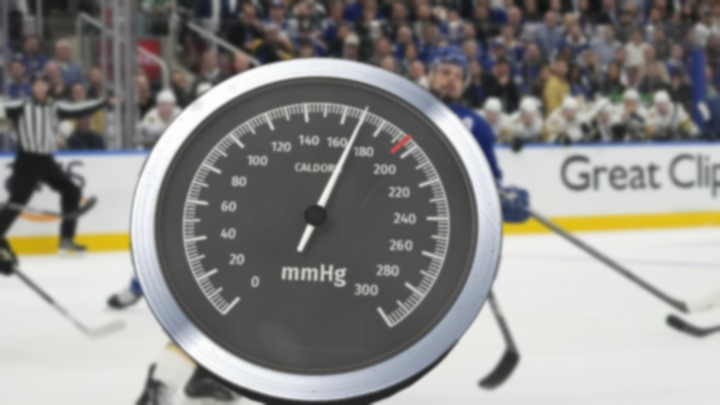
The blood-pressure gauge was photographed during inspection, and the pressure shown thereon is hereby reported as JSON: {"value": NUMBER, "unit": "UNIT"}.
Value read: {"value": 170, "unit": "mmHg"}
